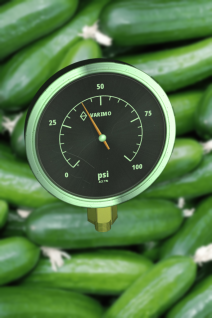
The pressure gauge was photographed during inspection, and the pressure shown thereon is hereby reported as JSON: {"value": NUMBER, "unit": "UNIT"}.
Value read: {"value": 40, "unit": "psi"}
